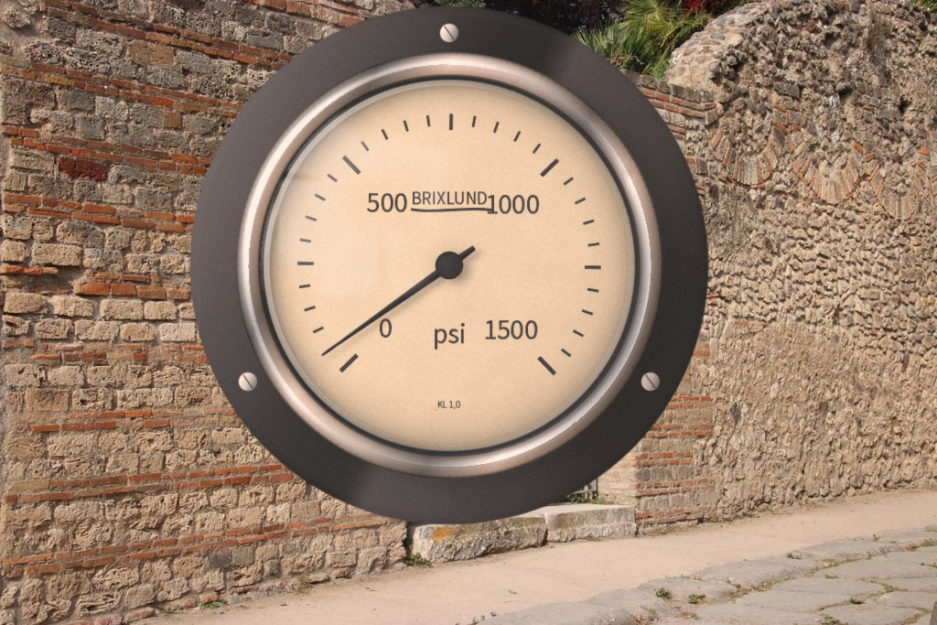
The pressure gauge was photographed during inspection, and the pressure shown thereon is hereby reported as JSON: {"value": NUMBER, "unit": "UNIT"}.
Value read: {"value": 50, "unit": "psi"}
